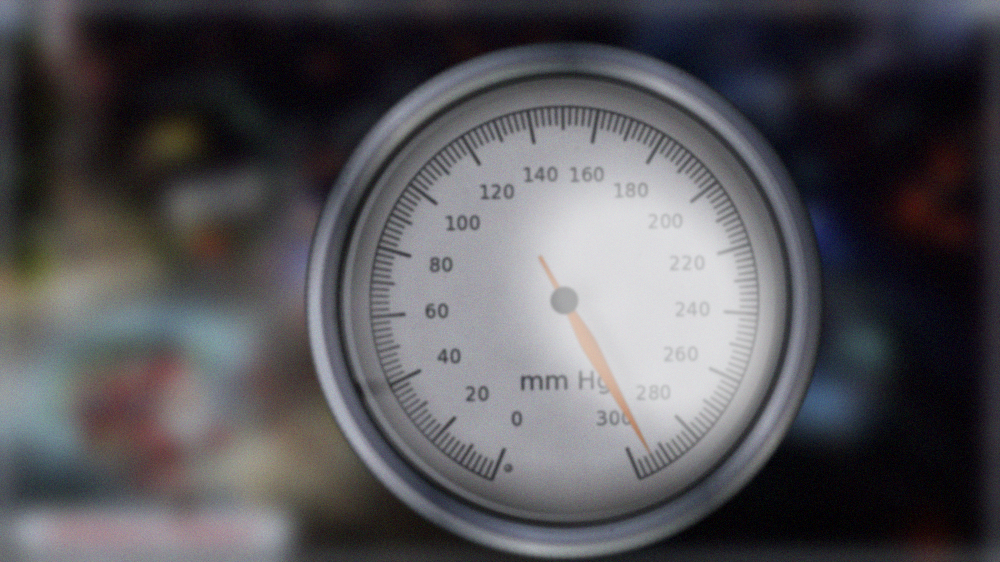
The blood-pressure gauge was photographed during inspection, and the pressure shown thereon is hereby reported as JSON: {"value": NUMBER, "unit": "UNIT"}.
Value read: {"value": 294, "unit": "mmHg"}
